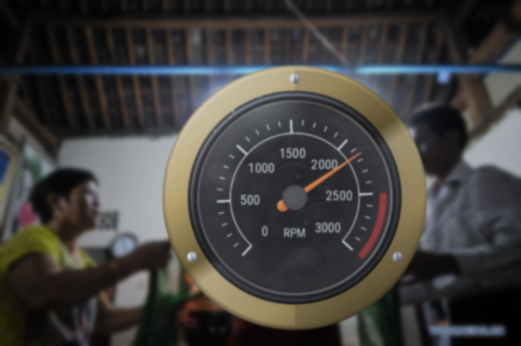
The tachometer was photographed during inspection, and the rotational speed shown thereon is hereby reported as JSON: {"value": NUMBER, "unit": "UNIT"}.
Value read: {"value": 2150, "unit": "rpm"}
